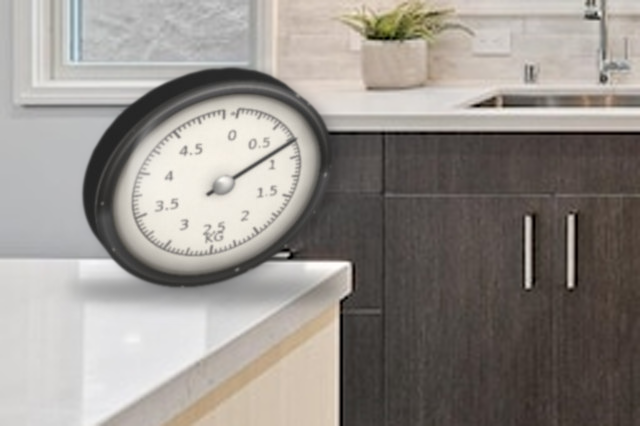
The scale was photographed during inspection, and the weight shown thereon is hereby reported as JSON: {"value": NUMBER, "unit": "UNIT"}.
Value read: {"value": 0.75, "unit": "kg"}
